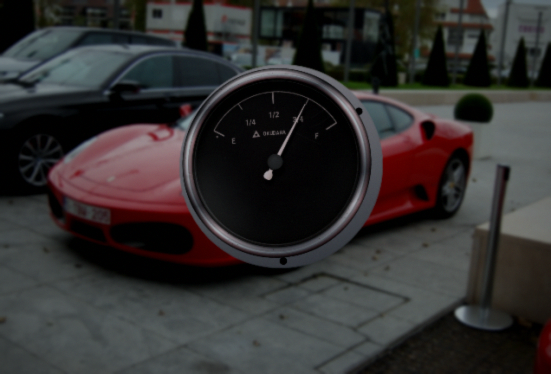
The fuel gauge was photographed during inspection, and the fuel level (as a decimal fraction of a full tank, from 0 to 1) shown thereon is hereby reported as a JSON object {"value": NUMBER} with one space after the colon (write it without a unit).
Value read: {"value": 0.75}
